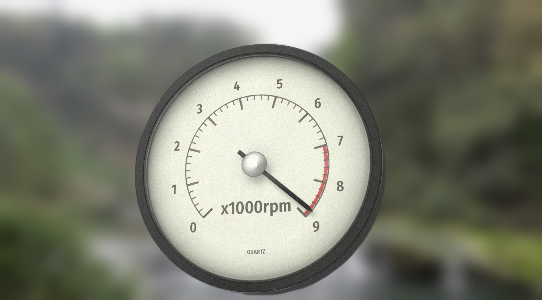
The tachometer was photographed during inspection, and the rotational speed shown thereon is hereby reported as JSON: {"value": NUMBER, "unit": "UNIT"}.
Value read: {"value": 8800, "unit": "rpm"}
